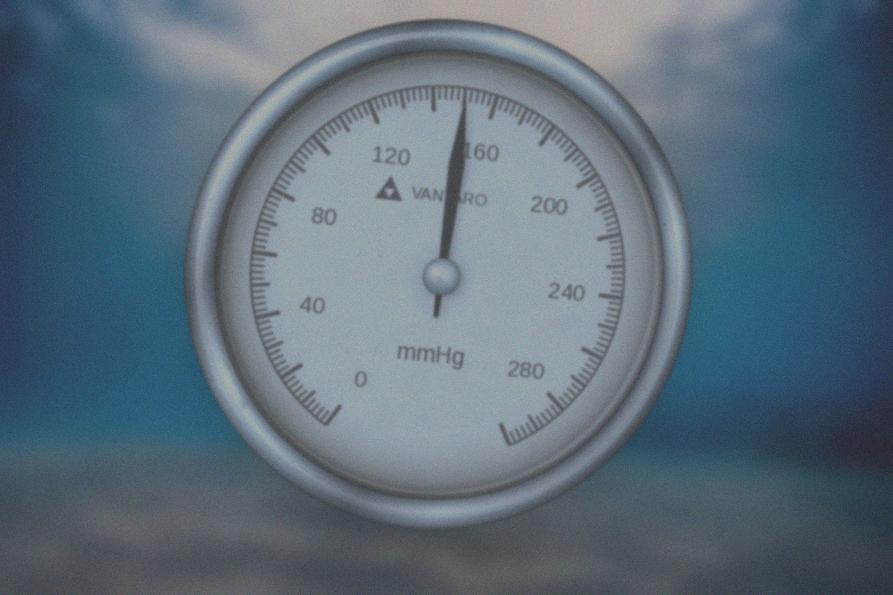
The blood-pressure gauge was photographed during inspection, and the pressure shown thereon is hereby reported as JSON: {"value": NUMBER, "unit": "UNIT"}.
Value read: {"value": 150, "unit": "mmHg"}
